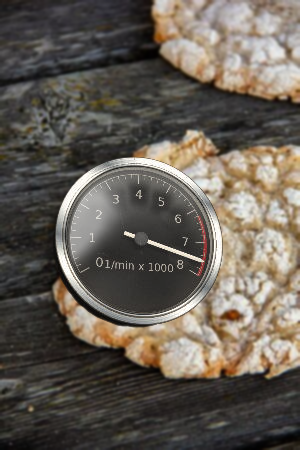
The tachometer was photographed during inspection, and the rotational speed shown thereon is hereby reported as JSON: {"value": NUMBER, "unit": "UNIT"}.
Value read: {"value": 7600, "unit": "rpm"}
